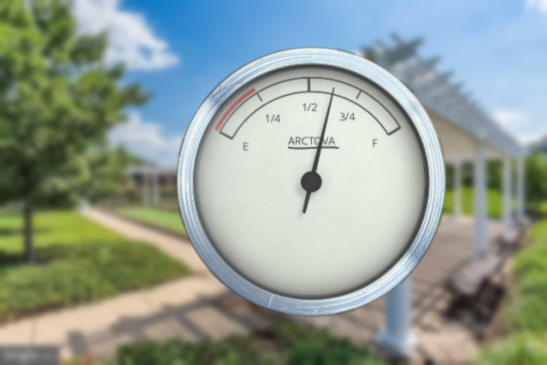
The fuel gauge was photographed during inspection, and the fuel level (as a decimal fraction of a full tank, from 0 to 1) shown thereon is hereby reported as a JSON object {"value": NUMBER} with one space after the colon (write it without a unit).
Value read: {"value": 0.625}
